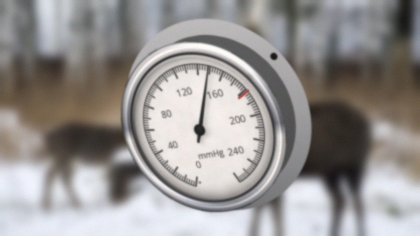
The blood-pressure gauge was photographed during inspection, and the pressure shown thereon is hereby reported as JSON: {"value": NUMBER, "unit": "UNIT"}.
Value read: {"value": 150, "unit": "mmHg"}
